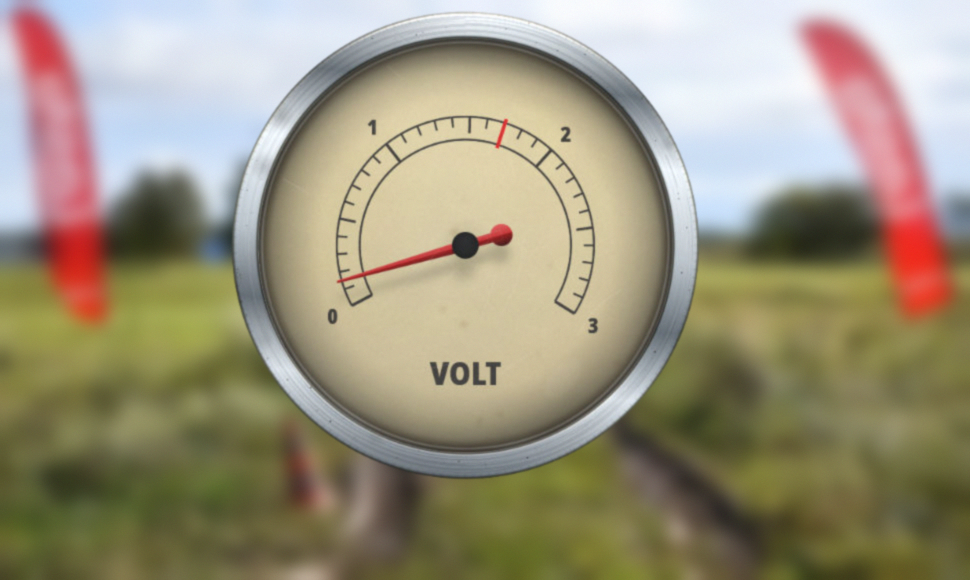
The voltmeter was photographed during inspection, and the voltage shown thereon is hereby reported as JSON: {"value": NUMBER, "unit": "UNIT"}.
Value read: {"value": 0.15, "unit": "V"}
